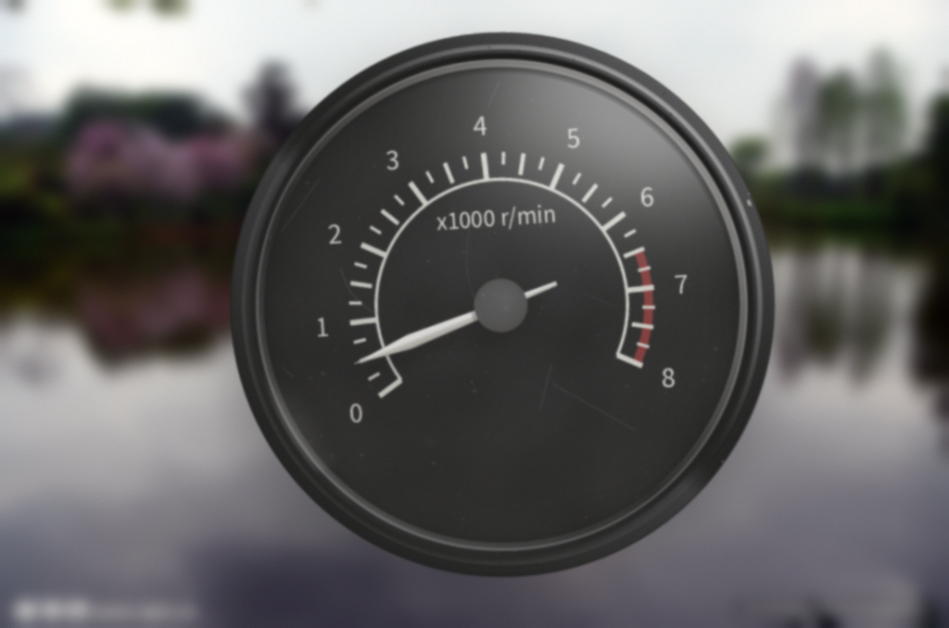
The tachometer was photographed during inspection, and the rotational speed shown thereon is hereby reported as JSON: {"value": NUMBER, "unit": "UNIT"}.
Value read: {"value": 500, "unit": "rpm"}
